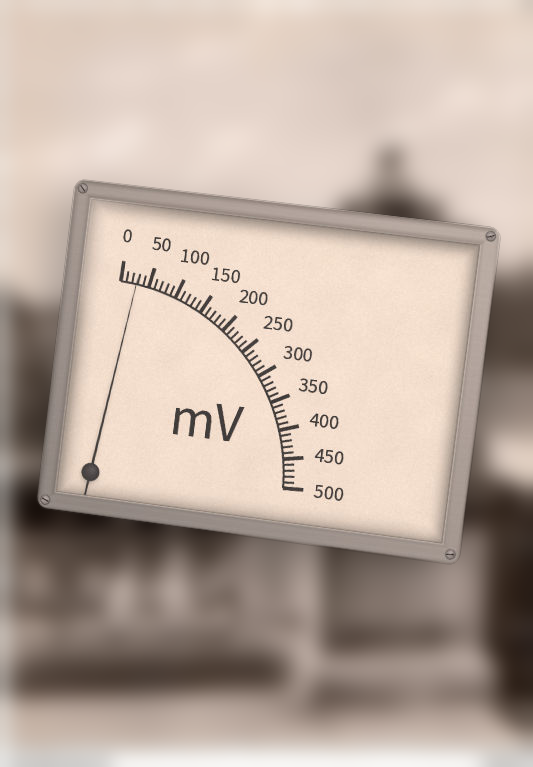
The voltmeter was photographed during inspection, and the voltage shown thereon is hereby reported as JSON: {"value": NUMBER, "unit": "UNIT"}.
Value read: {"value": 30, "unit": "mV"}
